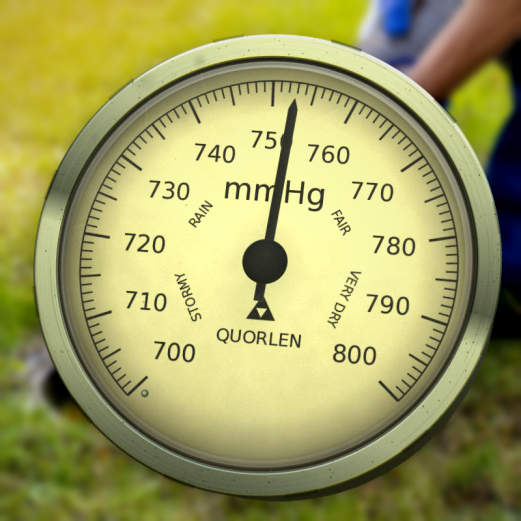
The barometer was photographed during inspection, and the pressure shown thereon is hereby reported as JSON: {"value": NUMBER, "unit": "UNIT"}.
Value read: {"value": 753, "unit": "mmHg"}
